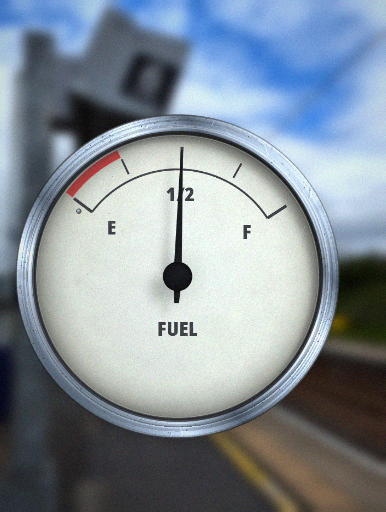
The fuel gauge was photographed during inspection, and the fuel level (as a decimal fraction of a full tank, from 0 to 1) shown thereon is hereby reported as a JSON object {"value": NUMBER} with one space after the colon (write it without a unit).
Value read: {"value": 0.5}
